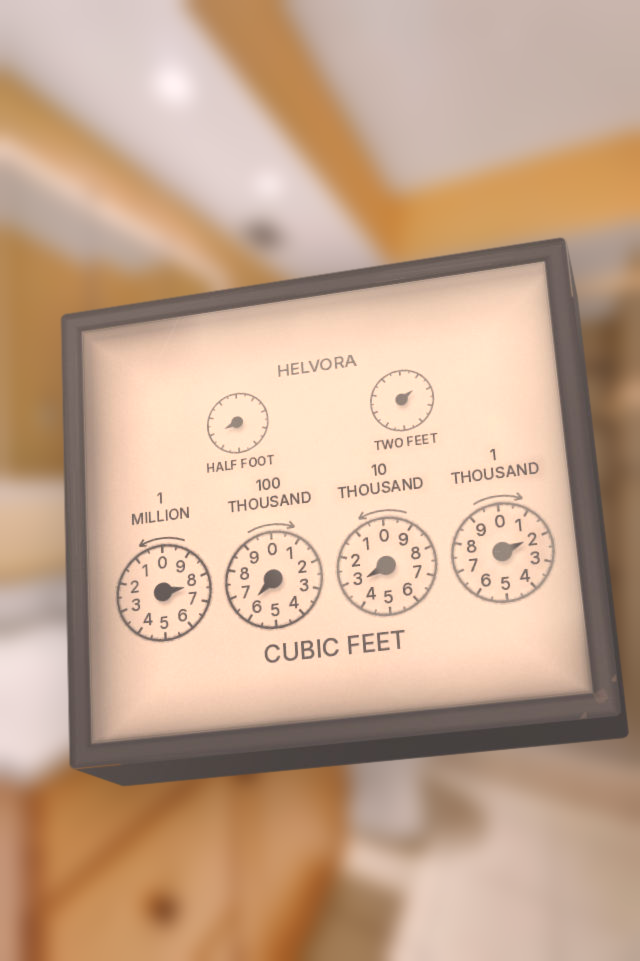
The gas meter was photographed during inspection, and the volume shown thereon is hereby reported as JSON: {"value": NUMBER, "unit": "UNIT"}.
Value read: {"value": 763200, "unit": "ft³"}
